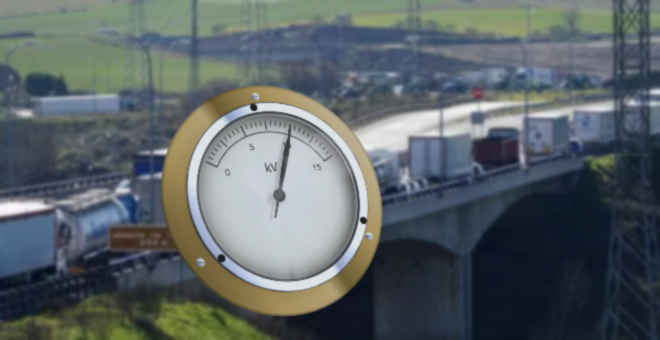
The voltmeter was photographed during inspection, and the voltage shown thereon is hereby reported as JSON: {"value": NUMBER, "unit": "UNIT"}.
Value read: {"value": 10, "unit": "kV"}
